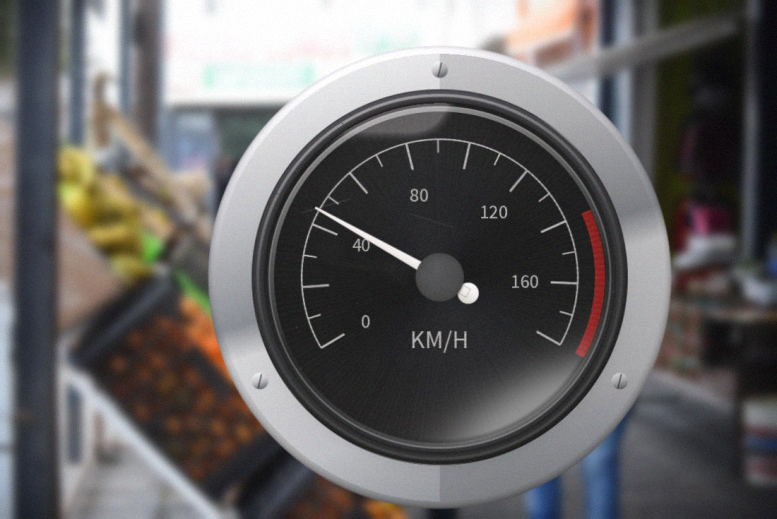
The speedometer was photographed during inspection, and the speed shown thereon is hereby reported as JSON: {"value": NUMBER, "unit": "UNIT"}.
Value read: {"value": 45, "unit": "km/h"}
